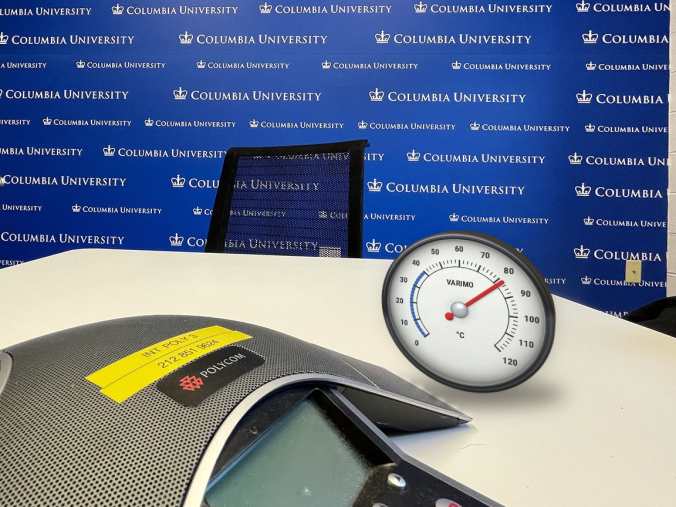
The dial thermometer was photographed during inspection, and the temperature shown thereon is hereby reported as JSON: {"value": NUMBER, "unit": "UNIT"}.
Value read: {"value": 82, "unit": "°C"}
